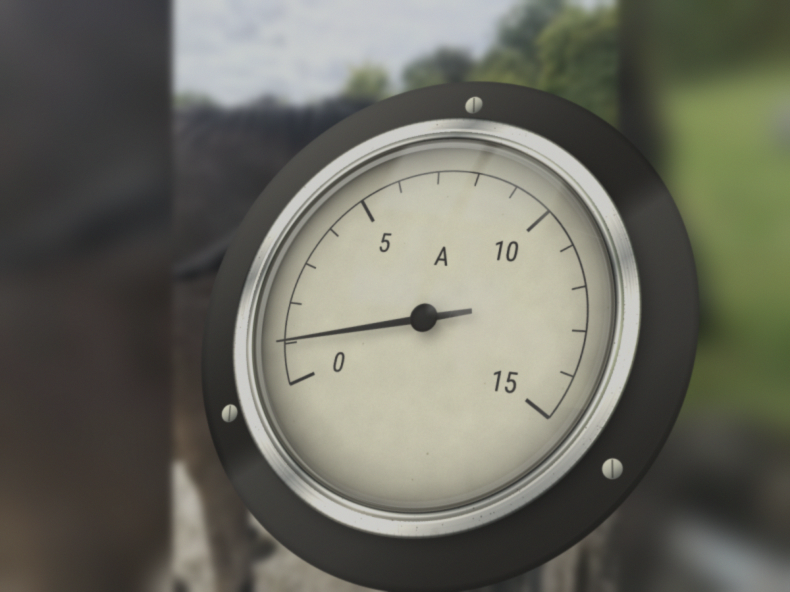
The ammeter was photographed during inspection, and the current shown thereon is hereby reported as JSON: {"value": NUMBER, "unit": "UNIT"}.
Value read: {"value": 1, "unit": "A"}
